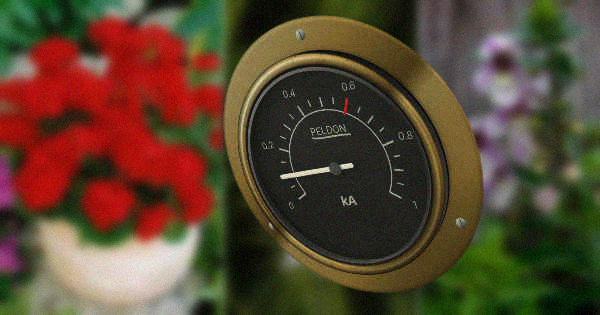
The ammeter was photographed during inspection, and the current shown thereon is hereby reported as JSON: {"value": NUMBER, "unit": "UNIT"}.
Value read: {"value": 0.1, "unit": "kA"}
